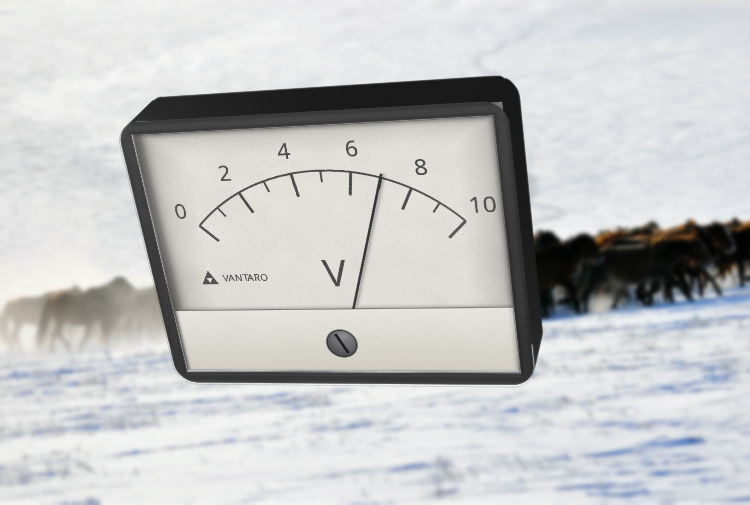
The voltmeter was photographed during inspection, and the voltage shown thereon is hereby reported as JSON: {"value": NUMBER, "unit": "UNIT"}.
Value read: {"value": 7, "unit": "V"}
